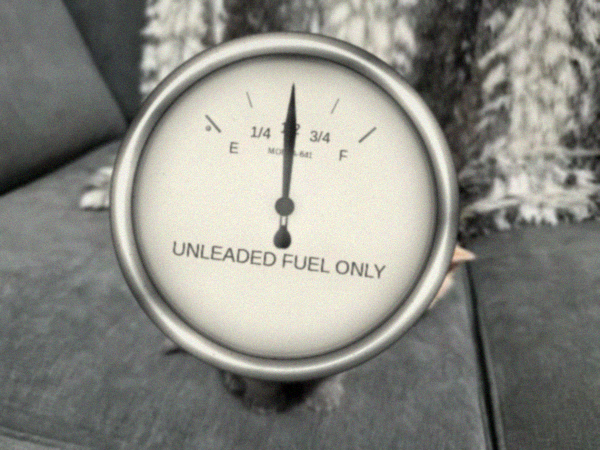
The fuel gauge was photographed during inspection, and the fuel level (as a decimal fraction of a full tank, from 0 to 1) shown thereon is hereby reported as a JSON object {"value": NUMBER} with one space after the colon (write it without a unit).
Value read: {"value": 0.5}
